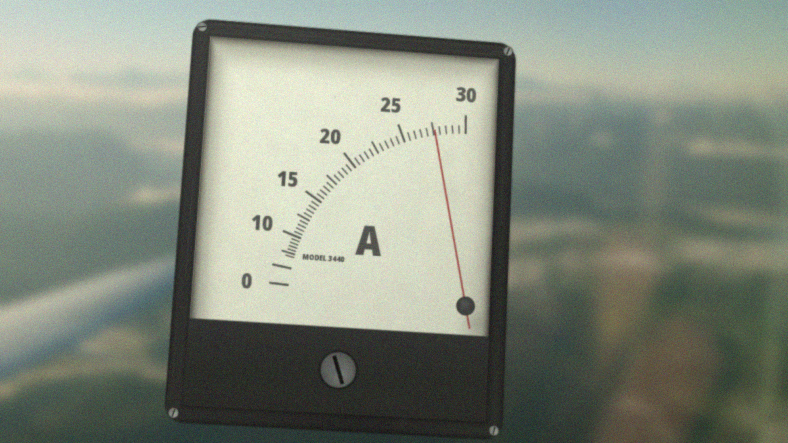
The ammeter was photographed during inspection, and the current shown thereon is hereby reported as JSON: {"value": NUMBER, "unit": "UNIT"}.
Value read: {"value": 27.5, "unit": "A"}
